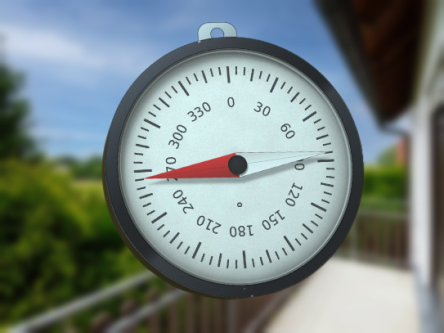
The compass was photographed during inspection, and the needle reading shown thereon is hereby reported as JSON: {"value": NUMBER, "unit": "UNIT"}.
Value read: {"value": 265, "unit": "°"}
